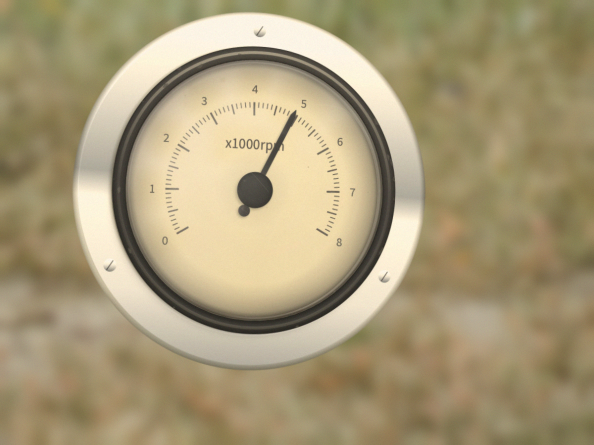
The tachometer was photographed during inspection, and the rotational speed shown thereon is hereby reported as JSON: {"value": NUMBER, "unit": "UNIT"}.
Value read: {"value": 4900, "unit": "rpm"}
